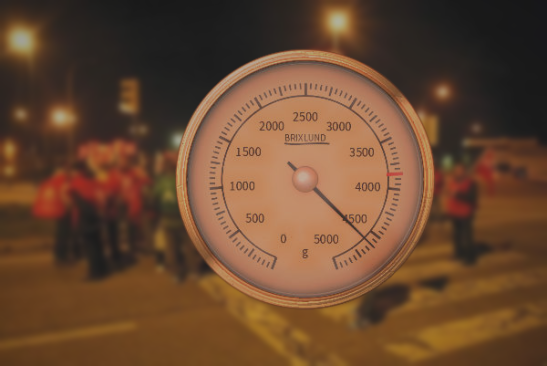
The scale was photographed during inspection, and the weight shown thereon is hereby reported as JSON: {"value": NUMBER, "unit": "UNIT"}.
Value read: {"value": 4600, "unit": "g"}
